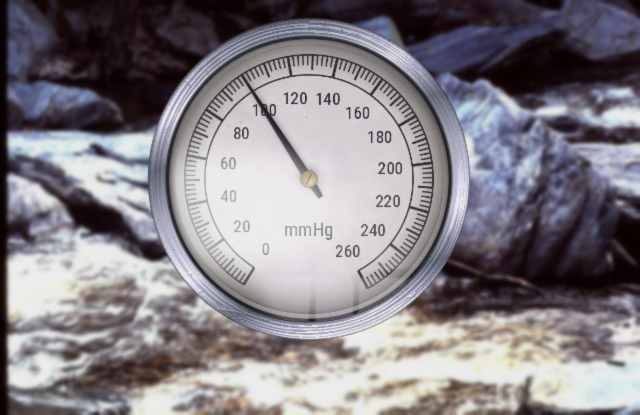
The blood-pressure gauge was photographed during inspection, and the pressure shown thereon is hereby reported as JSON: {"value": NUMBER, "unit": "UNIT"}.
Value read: {"value": 100, "unit": "mmHg"}
